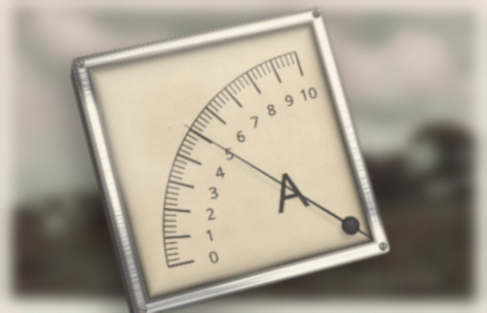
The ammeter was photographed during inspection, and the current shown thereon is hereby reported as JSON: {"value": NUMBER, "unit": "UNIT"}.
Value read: {"value": 5, "unit": "A"}
